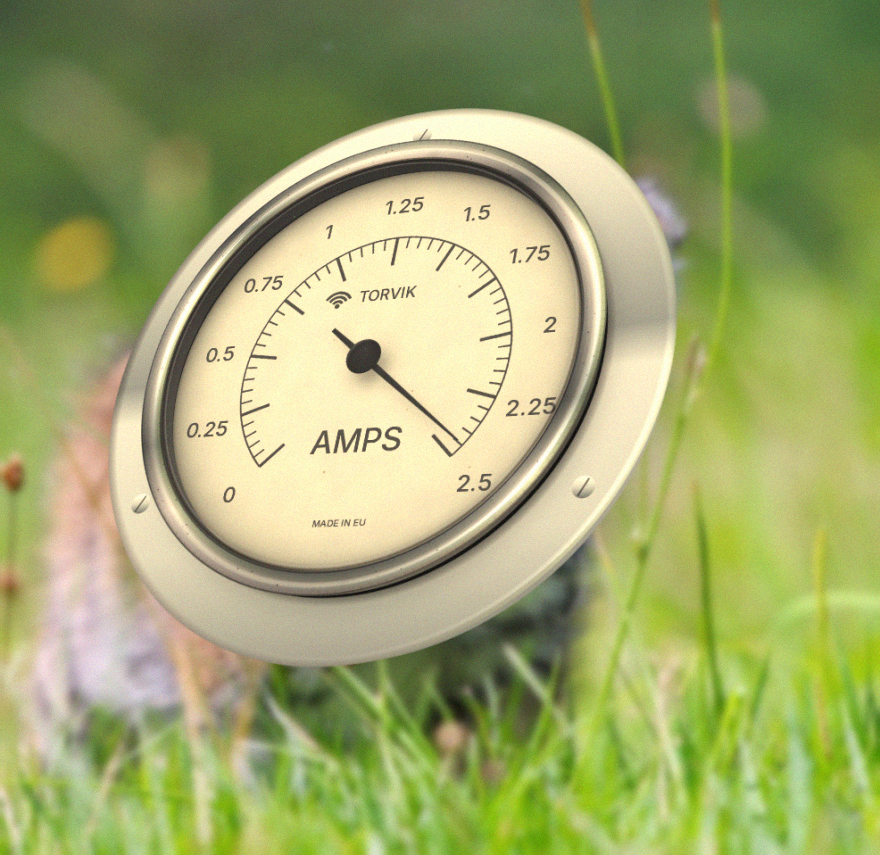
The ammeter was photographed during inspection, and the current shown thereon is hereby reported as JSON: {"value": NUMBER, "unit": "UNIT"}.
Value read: {"value": 2.45, "unit": "A"}
